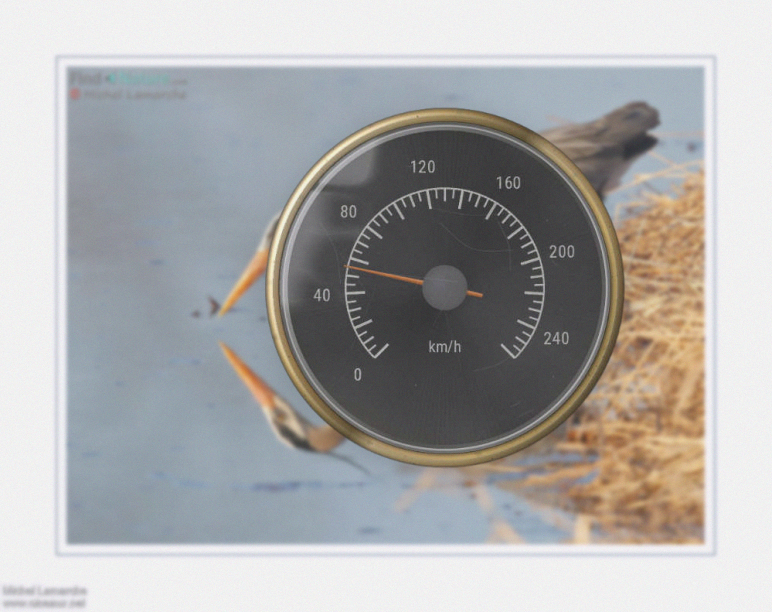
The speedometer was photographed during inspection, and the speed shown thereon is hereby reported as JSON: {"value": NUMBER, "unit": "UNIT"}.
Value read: {"value": 55, "unit": "km/h"}
